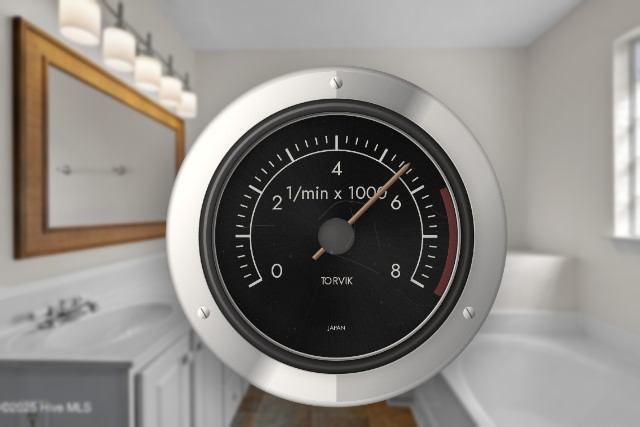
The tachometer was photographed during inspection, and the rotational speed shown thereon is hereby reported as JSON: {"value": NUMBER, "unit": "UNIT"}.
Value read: {"value": 5500, "unit": "rpm"}
